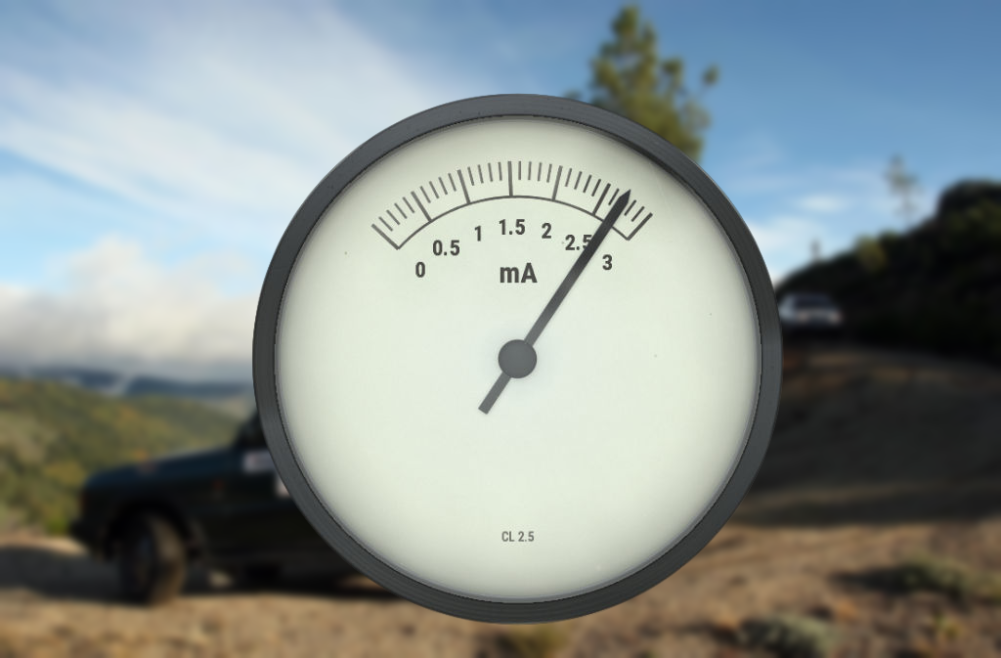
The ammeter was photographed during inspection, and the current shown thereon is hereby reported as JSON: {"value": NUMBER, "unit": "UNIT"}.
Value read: {"value": 2.7, "unit": "mA"}
